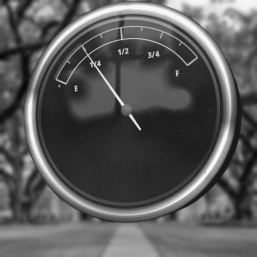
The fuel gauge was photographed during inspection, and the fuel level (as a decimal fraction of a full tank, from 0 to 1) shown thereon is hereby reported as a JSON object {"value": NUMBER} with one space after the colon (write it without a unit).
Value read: {"value": 0.25}
